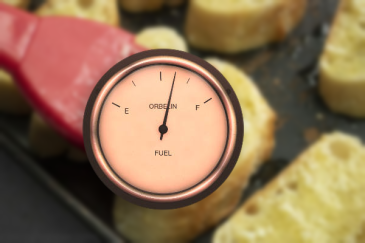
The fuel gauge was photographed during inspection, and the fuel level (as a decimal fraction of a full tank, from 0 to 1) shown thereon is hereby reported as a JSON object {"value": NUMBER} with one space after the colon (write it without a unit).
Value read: {"value": 0.625}
